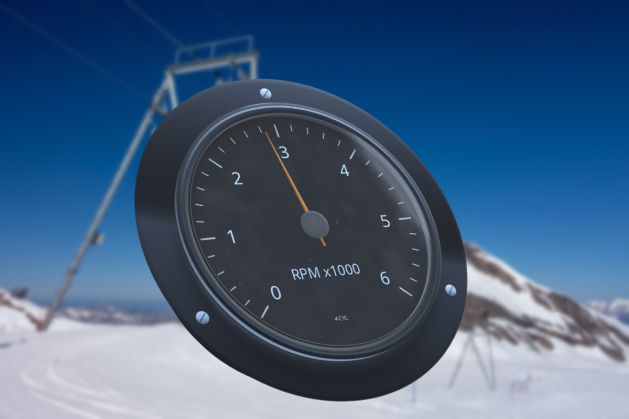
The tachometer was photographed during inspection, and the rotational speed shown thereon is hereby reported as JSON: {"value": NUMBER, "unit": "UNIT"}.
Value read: {"value": 2800, "unit": "rpm"}
